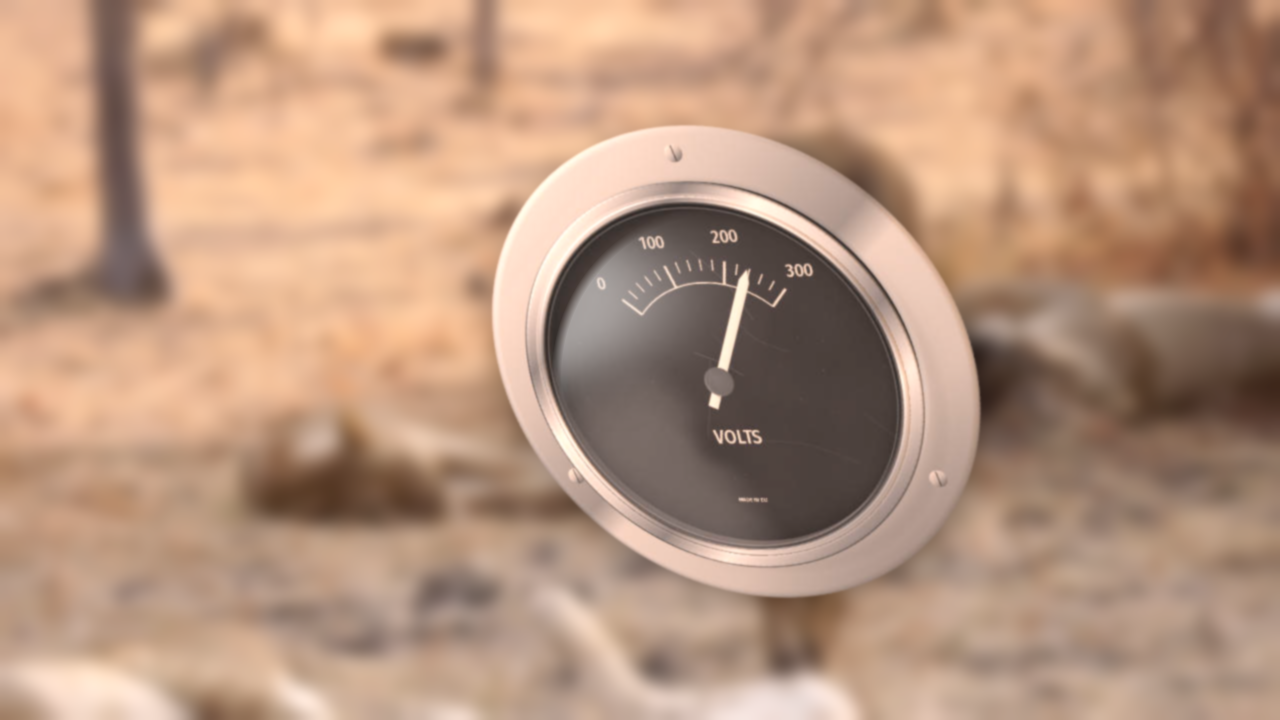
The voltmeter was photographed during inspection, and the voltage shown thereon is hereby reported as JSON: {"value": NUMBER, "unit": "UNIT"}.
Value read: {"value": 240, "unit": "V"}
